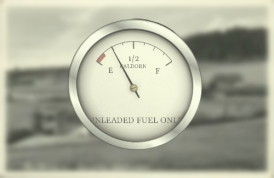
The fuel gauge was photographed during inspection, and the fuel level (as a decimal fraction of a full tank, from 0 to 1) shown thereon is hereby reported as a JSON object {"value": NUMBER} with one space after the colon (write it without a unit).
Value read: {"value": 0.25}
